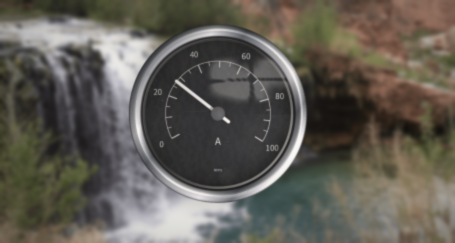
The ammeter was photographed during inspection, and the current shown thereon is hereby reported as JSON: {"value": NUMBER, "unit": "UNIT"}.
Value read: {"value": 27.5, "unit": "A"}
